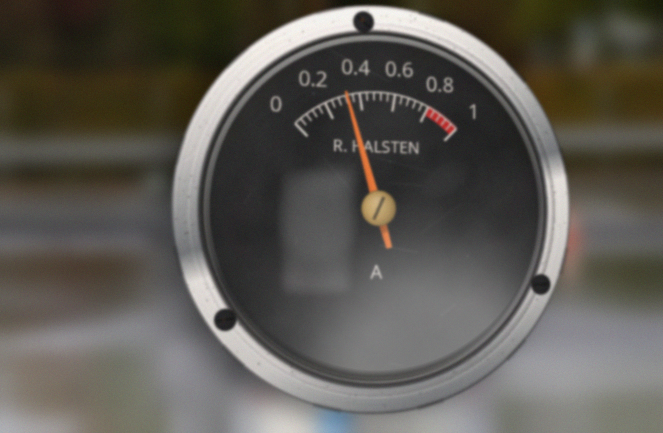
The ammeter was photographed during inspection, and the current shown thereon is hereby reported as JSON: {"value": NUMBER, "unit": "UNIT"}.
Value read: {"value": 0.32, "unit": "A"}
